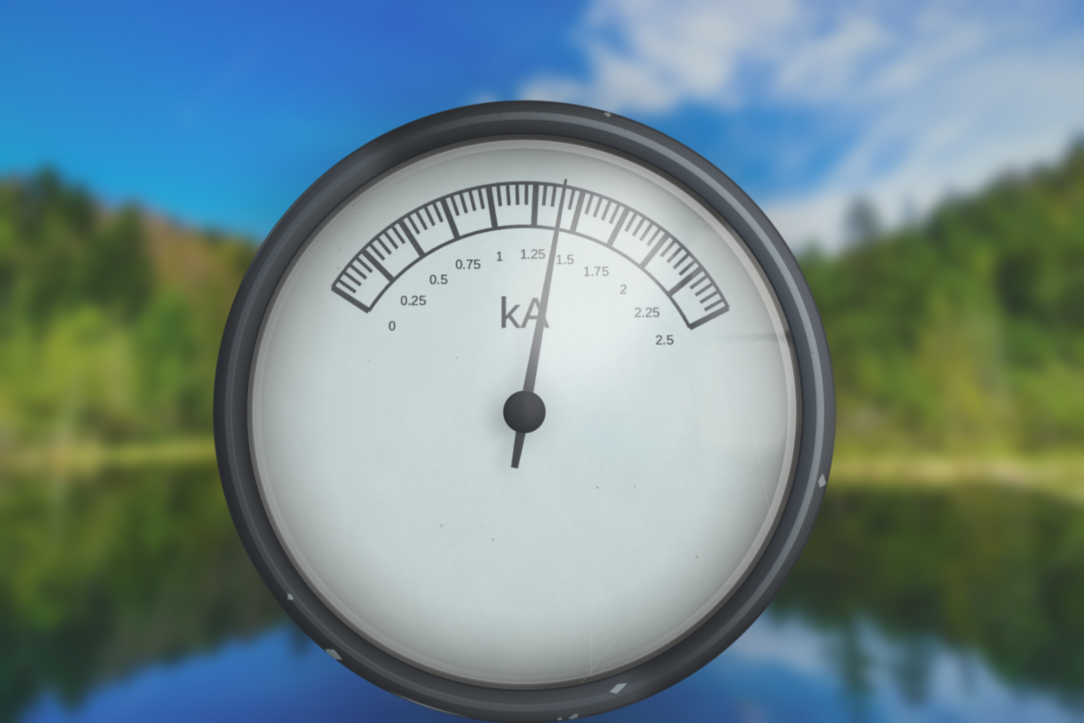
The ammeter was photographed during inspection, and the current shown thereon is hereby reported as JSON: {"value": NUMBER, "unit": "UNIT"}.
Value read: {"value": 1.4, "unit": "kA"}
